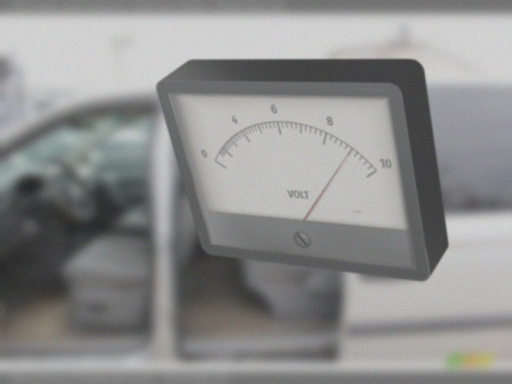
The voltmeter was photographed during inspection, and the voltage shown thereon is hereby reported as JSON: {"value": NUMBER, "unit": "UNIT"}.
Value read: {"value": 9, "unit": "V"}
